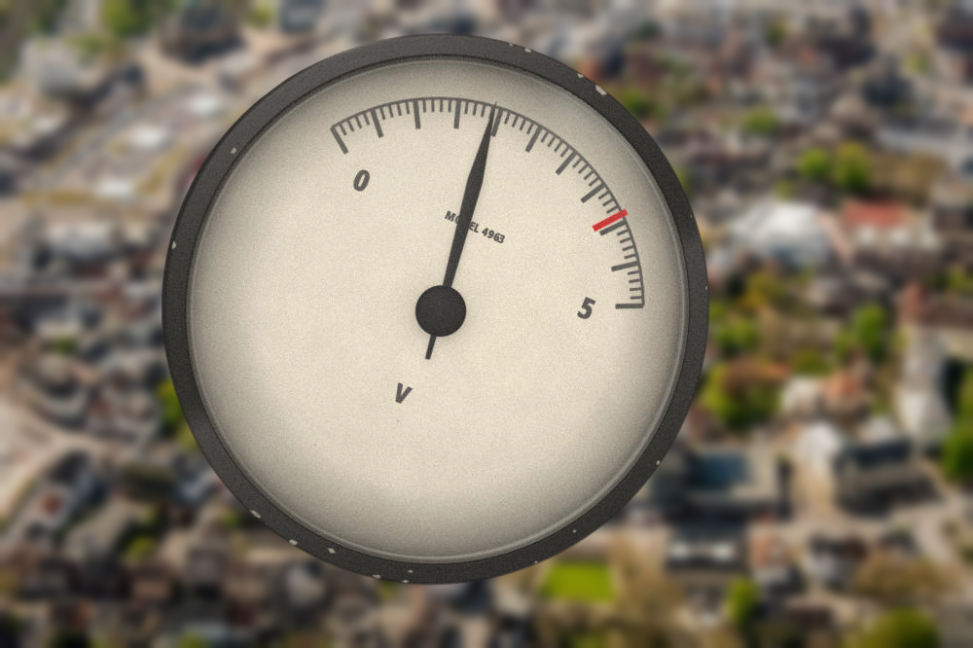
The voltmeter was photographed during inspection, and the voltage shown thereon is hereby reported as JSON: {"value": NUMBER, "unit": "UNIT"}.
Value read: {"value": 1.9, "unit": "V"}
